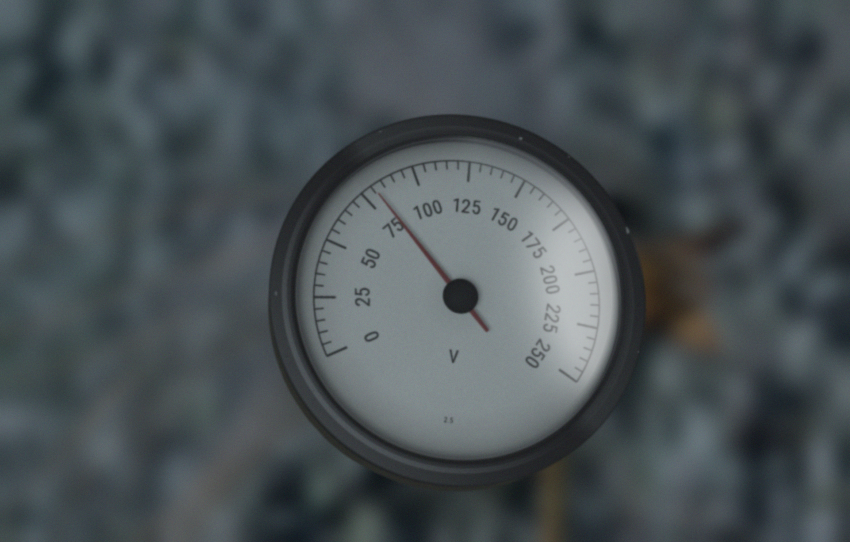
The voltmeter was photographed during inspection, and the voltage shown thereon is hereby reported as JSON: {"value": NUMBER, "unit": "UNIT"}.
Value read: {"value": 80, "unit": "V"}
